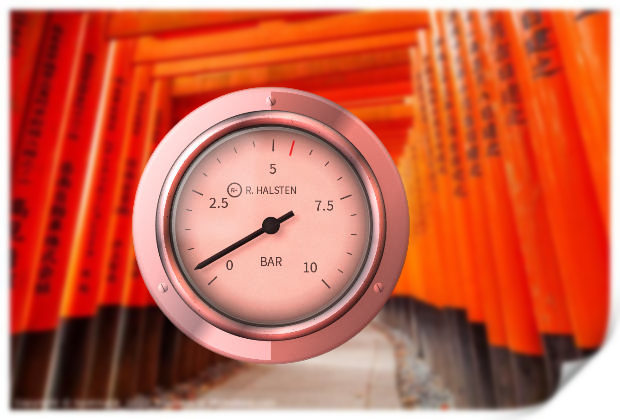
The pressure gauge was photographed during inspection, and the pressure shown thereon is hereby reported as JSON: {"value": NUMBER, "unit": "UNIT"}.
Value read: {"value": 0.5, "unit": "bar"}
